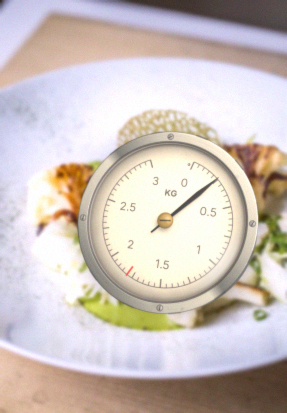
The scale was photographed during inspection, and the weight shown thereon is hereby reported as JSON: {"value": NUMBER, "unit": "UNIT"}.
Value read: {"value": 0.25, "unit": "kg"}
